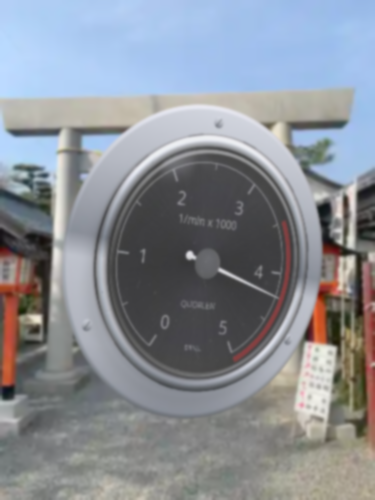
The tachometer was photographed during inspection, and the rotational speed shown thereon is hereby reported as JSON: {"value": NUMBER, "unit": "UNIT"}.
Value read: {"value": 4250, "unit": "rpm"}
